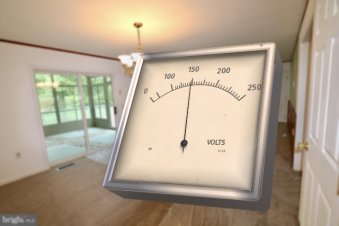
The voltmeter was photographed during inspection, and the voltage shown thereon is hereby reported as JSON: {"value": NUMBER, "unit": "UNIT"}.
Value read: {"value": 150, "unit": "V"}
